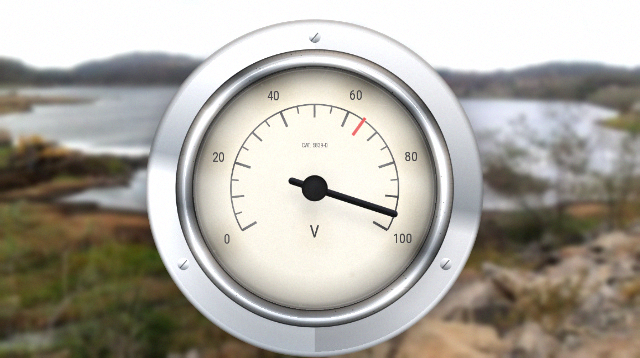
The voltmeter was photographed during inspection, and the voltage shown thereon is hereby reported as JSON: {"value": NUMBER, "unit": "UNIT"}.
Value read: {"value": 95, "unit": "V"}
